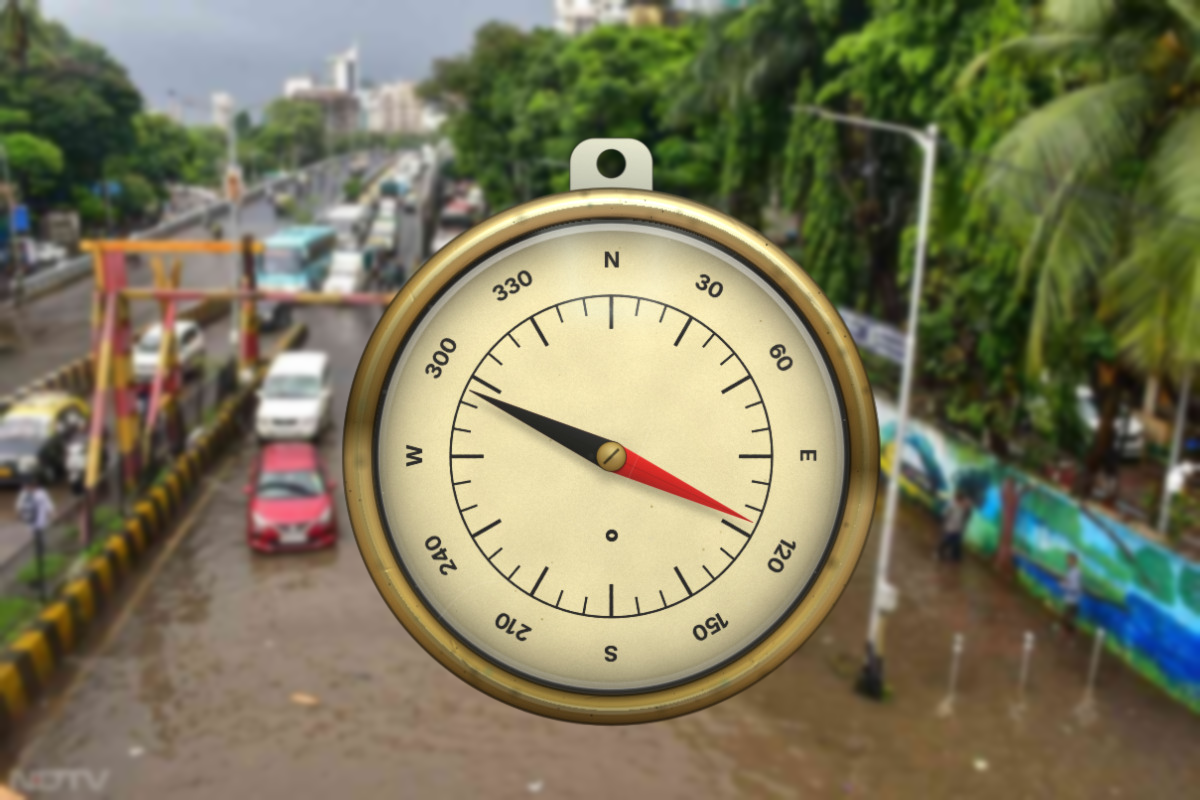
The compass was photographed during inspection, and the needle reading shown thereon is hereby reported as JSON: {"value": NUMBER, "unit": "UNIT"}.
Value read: {"value": 115, "unit": "°"}
